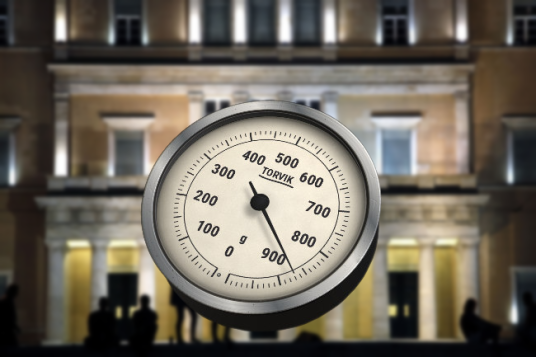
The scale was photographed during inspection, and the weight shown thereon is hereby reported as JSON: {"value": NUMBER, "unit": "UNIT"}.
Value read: {"value": 870, "unit": "g"}
